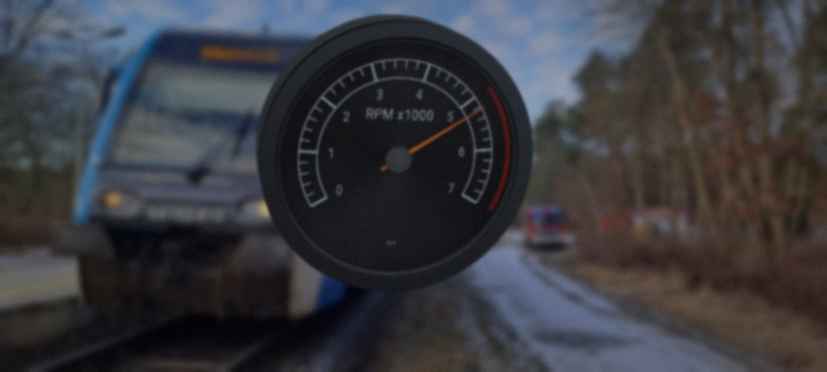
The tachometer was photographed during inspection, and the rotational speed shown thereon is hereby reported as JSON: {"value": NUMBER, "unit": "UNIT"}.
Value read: {"value": 5200, "unit": "rpm"}
